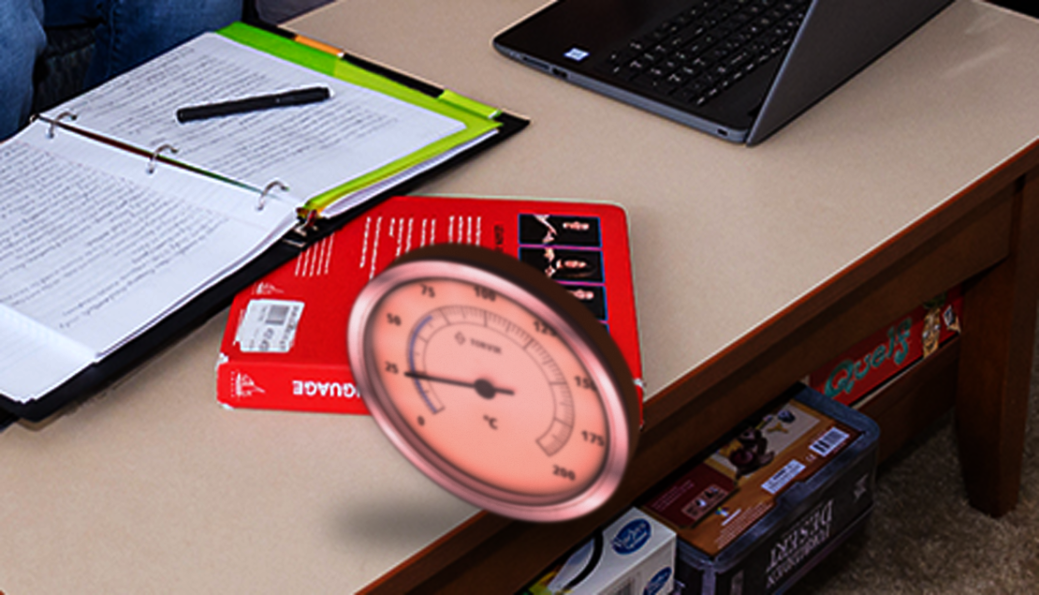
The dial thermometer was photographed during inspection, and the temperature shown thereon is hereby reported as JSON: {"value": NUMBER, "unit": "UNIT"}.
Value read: {"value": 25, "unit": "°C"}
